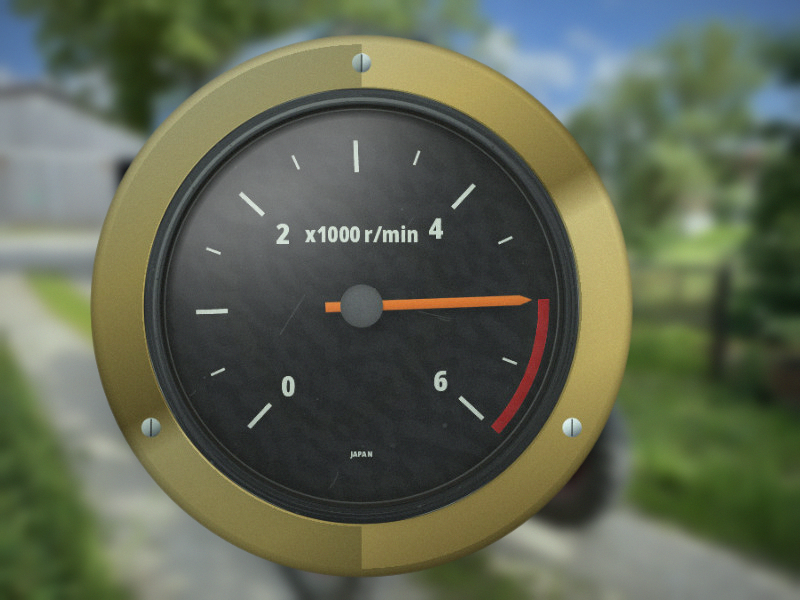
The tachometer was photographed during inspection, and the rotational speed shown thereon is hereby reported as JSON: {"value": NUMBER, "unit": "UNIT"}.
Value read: {"value": 5000, "unit": "rpm"}
